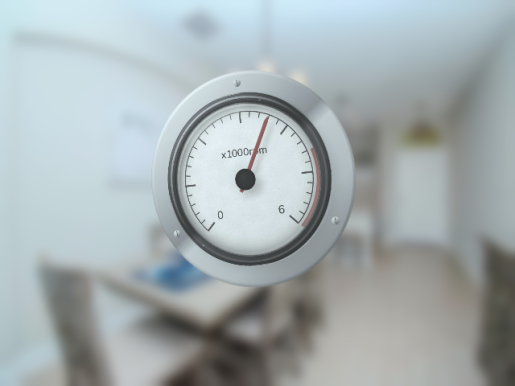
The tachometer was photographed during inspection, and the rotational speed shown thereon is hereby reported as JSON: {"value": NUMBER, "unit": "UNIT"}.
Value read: {"value": 3600, "unit": "rpm"}
